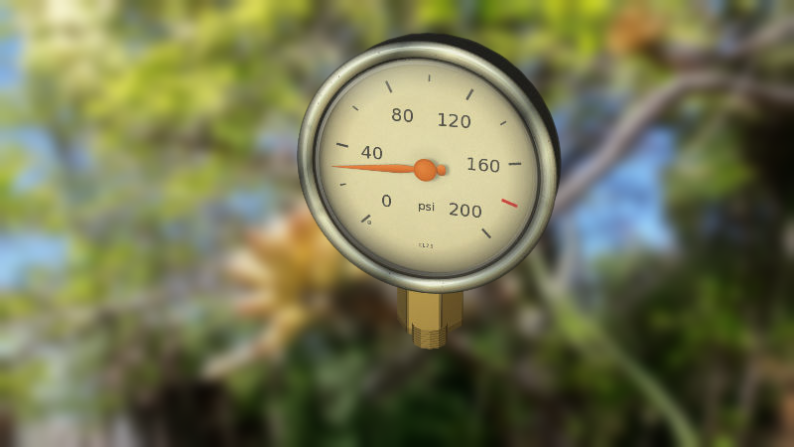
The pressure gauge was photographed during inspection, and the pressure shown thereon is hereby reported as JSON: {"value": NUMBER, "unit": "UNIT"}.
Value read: {"value": 30, "unit": "psi"}
